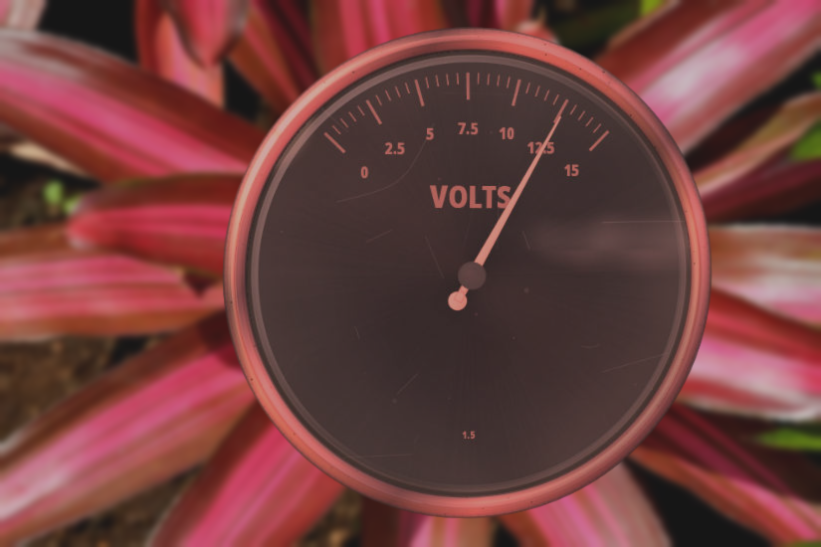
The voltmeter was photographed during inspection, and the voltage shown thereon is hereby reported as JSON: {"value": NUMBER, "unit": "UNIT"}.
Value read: {"value": 12.5, "unit": "V"}
